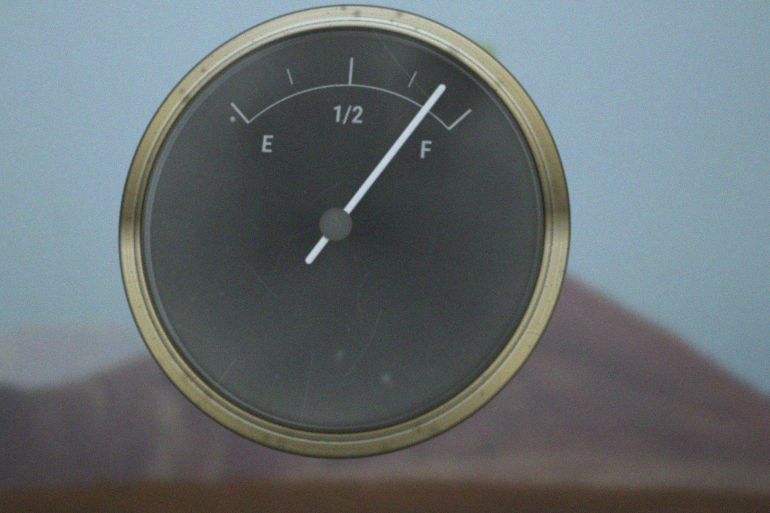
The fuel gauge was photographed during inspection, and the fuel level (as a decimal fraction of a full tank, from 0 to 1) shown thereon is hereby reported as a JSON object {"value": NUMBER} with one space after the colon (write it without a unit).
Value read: {"value": 0.875}
